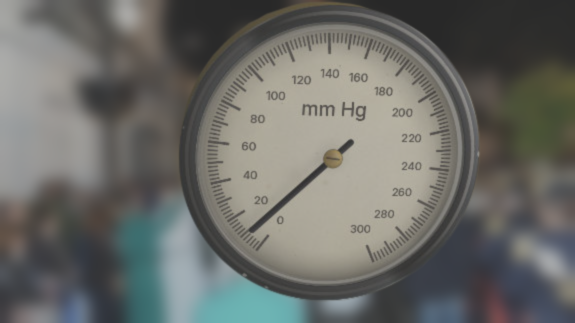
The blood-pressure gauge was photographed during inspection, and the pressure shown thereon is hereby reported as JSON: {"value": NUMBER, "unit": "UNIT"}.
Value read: {"value": 10, "unit": "mmHg"}
